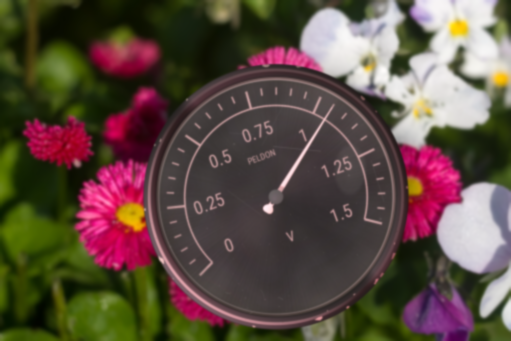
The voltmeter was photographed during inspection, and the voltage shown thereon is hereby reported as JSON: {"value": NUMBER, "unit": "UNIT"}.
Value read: {"value": 1.05, "unit": "V"}
